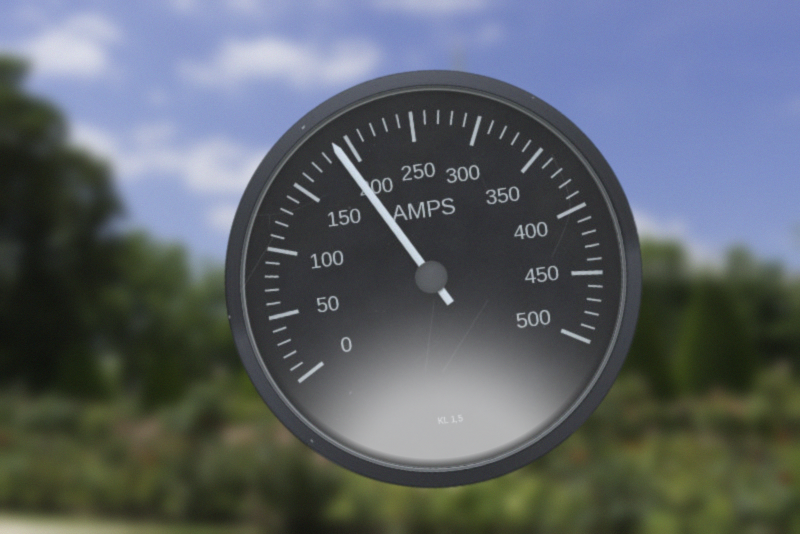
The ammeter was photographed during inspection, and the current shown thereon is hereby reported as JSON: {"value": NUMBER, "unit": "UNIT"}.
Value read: {"value": 190, "unit": "A"}
